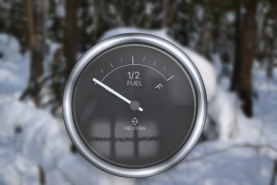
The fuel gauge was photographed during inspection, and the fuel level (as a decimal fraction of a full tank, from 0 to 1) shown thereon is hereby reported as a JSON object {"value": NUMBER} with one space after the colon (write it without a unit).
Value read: {"value": 0}
